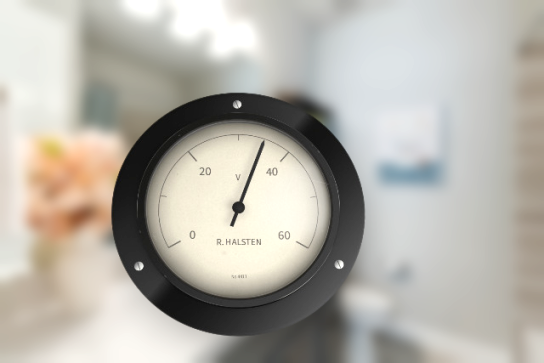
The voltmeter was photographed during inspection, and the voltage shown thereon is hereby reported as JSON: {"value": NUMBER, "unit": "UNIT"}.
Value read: {"value": 35, "unit": "V"}
